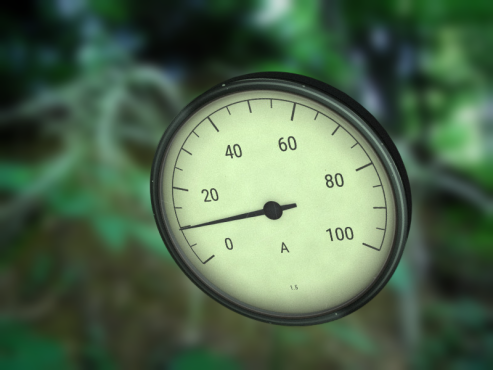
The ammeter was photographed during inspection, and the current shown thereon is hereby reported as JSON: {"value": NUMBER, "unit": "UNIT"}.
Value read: {"value": 10, "unit": "A"}
